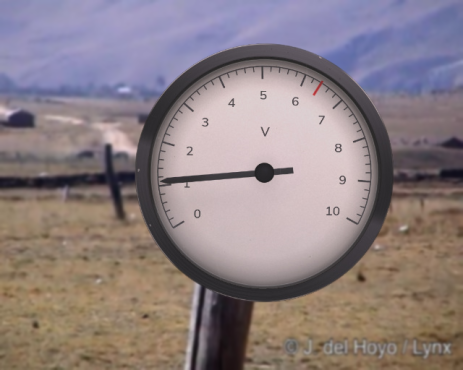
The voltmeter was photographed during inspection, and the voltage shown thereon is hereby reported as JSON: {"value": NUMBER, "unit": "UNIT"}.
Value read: {"value": 1.1, "unit": "V"}
